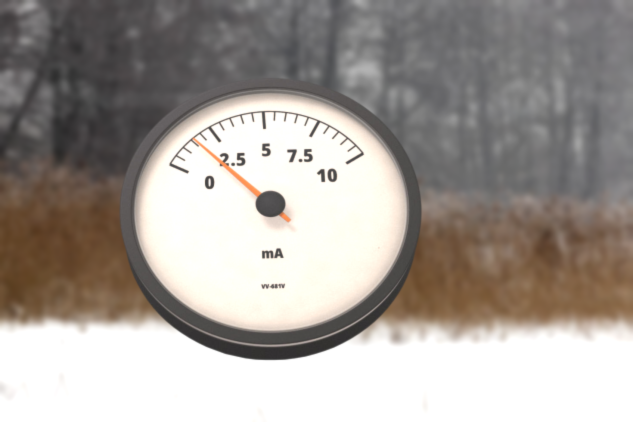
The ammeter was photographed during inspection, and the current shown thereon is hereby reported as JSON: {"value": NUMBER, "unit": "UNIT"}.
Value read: {"value": 1.5, "unit": "mA"}
